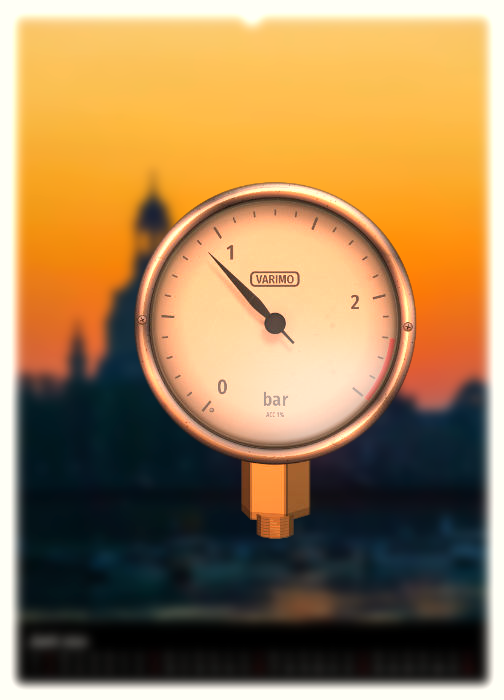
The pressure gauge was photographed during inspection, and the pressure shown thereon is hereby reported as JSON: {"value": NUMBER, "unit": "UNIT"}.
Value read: {"value": 0.9, "unit": "bar"}
